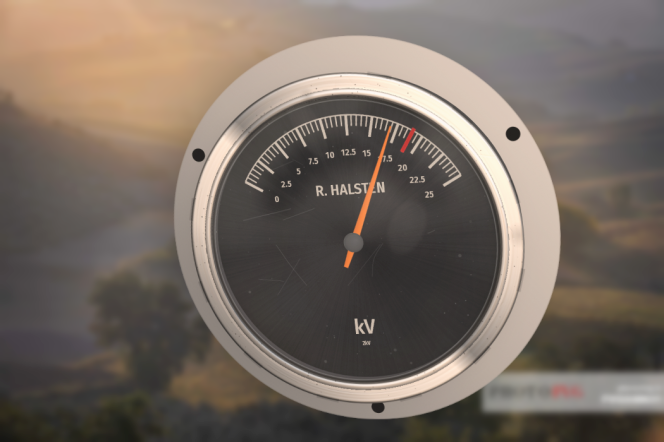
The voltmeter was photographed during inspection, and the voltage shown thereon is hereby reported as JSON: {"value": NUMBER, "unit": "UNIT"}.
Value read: {"value": 17, "unit": "kV"}
